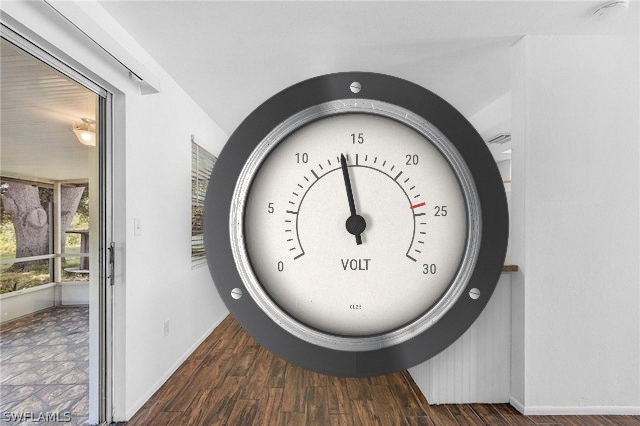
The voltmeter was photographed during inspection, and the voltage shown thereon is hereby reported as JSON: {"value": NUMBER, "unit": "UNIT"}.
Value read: {"value": 13.5, "unit": "V"}
